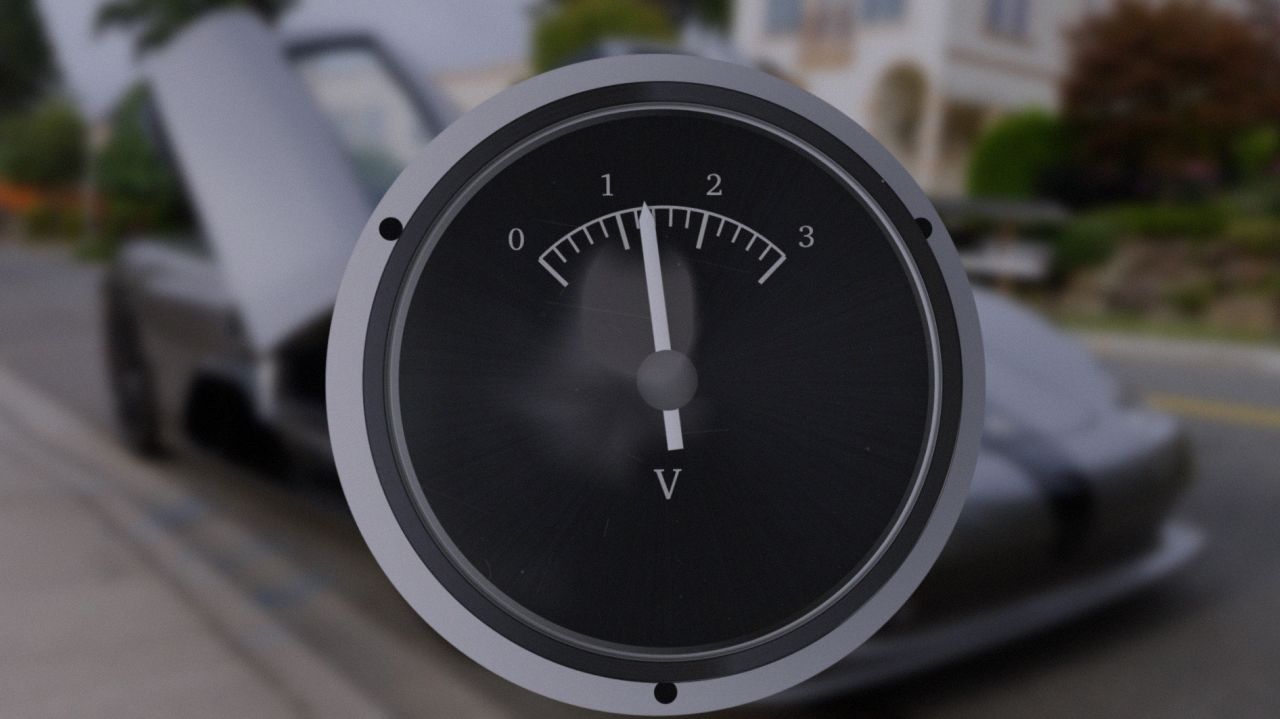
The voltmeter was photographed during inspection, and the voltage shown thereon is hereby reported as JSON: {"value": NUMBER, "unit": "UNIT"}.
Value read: {"value": 1.3, "unit": "V"}
